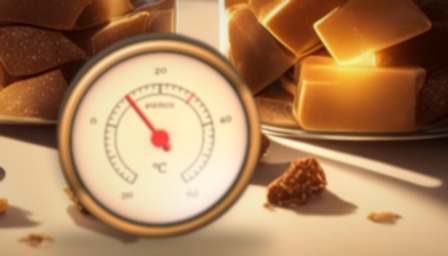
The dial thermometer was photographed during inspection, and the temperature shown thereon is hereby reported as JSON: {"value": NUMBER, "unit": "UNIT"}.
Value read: {"value": 10, "unit": "°C"}
